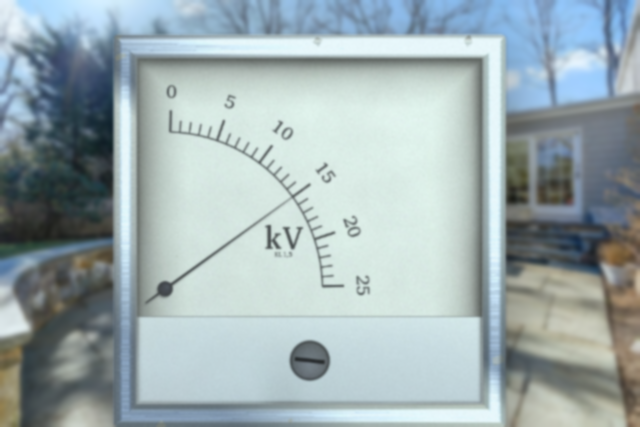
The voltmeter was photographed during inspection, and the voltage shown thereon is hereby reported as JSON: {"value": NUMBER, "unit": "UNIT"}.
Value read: {"value": 15, "unit": "kV"}
